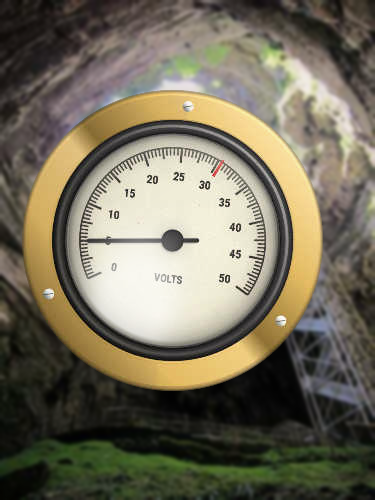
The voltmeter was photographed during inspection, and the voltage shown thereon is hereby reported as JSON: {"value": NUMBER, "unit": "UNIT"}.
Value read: {"value": 5, "unit": "V"}
